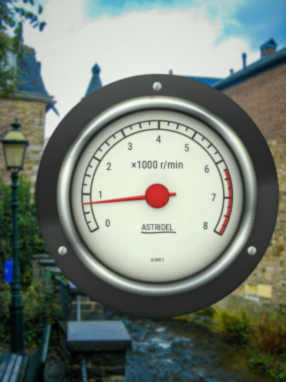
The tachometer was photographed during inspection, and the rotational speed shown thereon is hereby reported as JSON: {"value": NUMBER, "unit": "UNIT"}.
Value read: {"value": 750, "unit": "rpm"}
